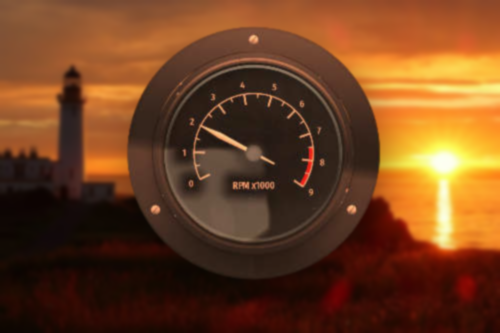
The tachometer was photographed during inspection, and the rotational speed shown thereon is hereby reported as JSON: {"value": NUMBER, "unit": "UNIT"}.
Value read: {"value": 2000, "unit": "rpm"}
